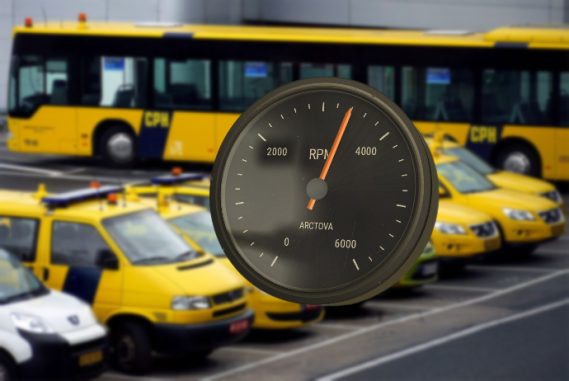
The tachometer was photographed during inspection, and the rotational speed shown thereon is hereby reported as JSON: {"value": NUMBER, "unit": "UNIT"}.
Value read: {"value": 3400, "unit": "rpm"}
